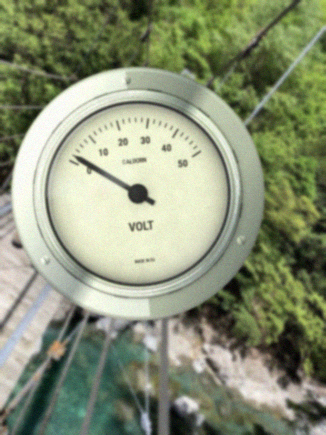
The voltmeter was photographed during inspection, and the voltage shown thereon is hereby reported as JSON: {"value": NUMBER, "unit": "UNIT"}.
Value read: {"value": 2, "unit": "V"}
